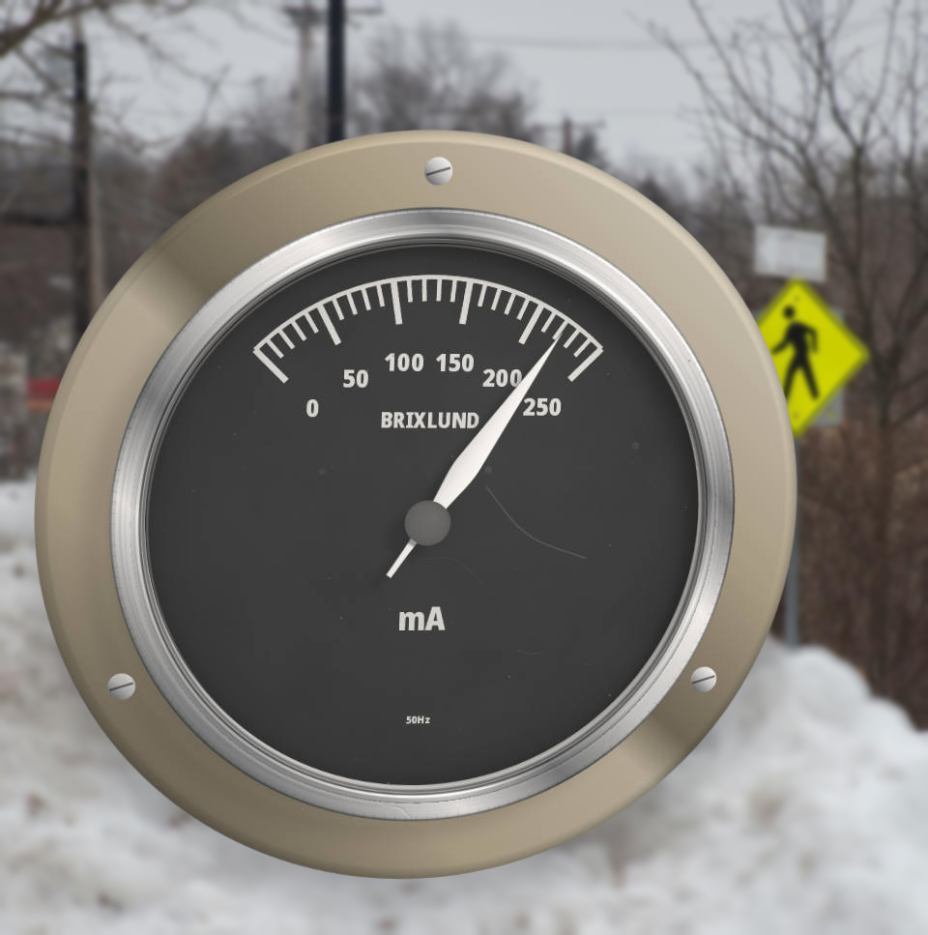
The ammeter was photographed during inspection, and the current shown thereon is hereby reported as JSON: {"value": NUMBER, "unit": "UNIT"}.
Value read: {"value": 220, "unit": "mA"}
